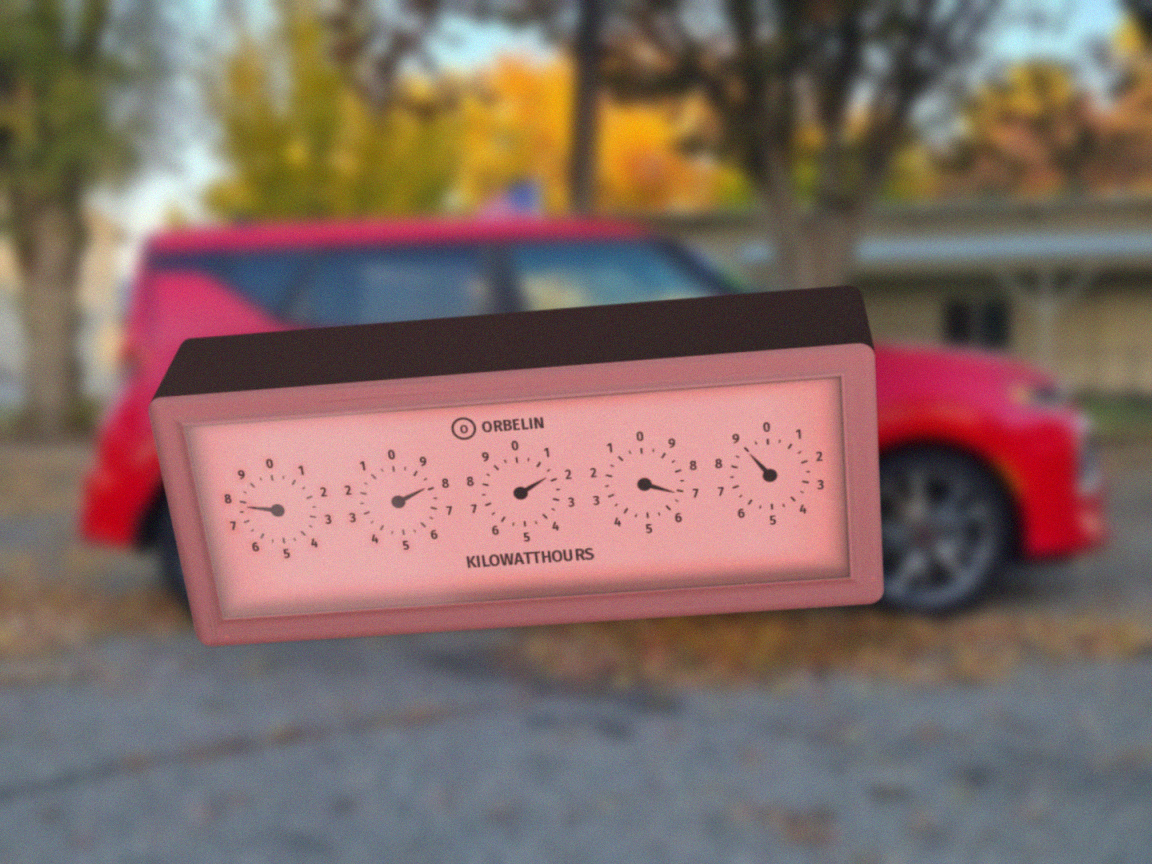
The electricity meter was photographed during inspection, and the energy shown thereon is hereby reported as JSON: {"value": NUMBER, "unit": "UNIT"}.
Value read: {"value": 78169, "unit": "kWh"}
